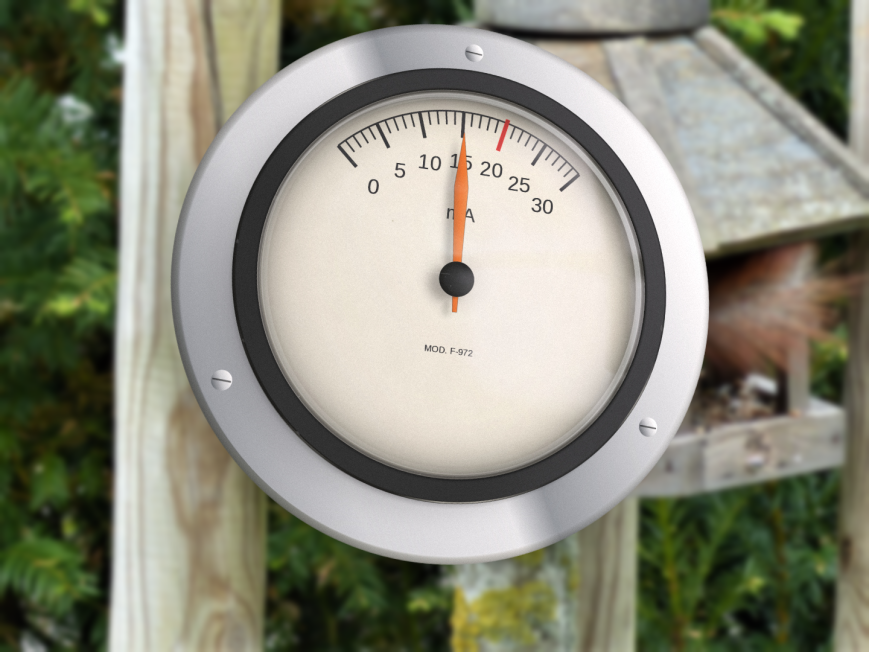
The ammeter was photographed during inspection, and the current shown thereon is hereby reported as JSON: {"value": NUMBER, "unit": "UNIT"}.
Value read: {"value": 15, "unit": "mA"}
